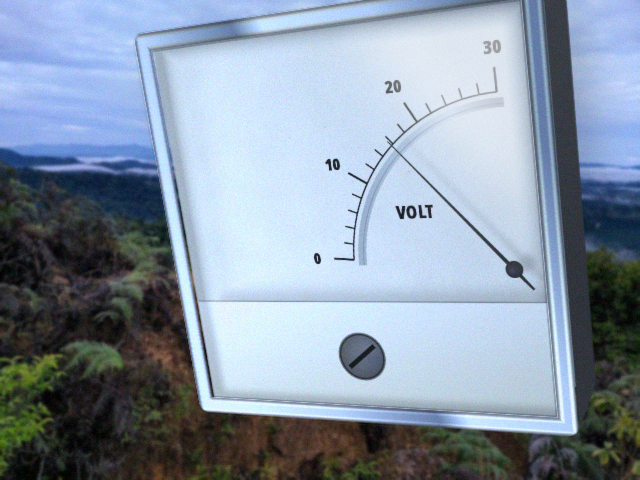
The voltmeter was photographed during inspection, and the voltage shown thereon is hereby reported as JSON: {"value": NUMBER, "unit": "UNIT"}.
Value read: {"value": 16, "unit": "V"}
